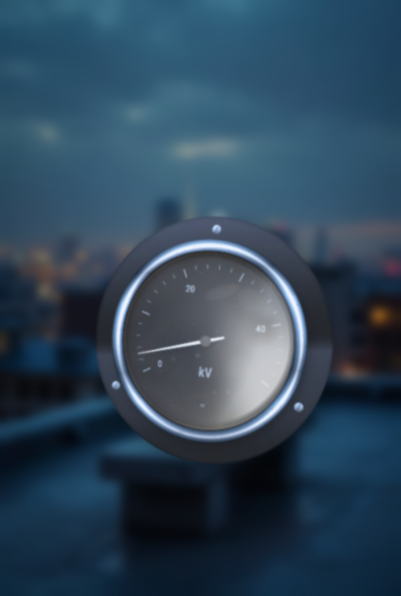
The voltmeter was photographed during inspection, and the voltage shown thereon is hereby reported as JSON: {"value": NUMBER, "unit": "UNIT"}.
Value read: {"value": 3, "unit": "kV"}
